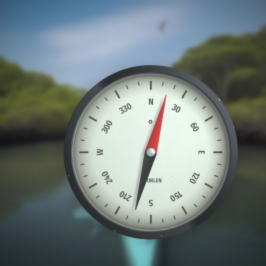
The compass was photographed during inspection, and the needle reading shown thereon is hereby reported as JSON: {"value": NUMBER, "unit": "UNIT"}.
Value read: {"value": 15, "unit": "°"}
